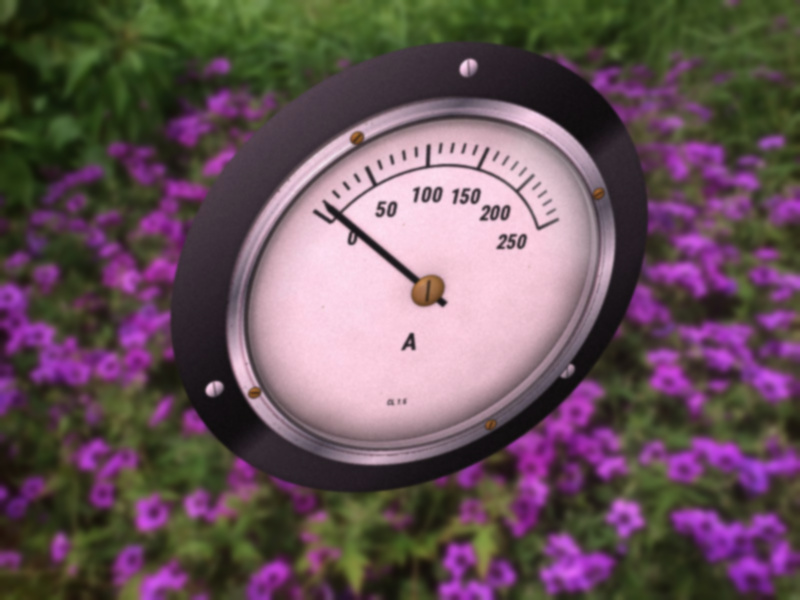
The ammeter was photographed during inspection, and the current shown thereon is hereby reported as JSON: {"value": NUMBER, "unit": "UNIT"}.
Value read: {"value": 10, "unit": "A"}
